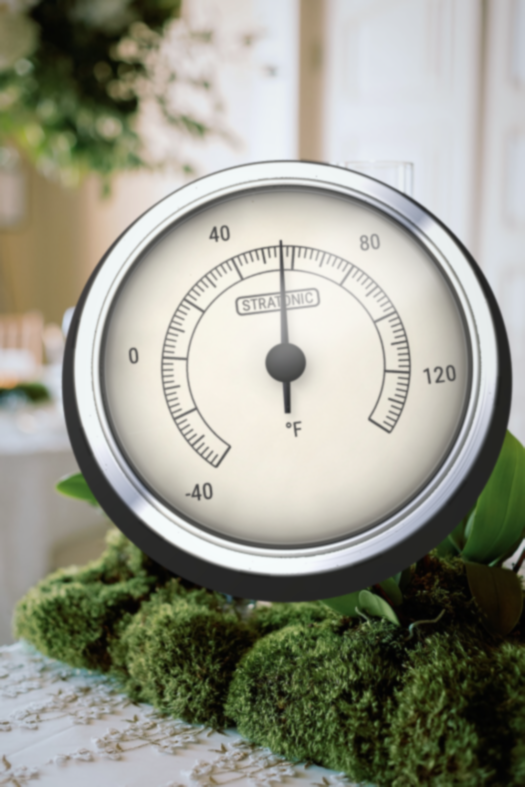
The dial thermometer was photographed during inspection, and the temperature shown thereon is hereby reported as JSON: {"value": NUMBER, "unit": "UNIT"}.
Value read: {"value": 56, "unit": "°F"}
